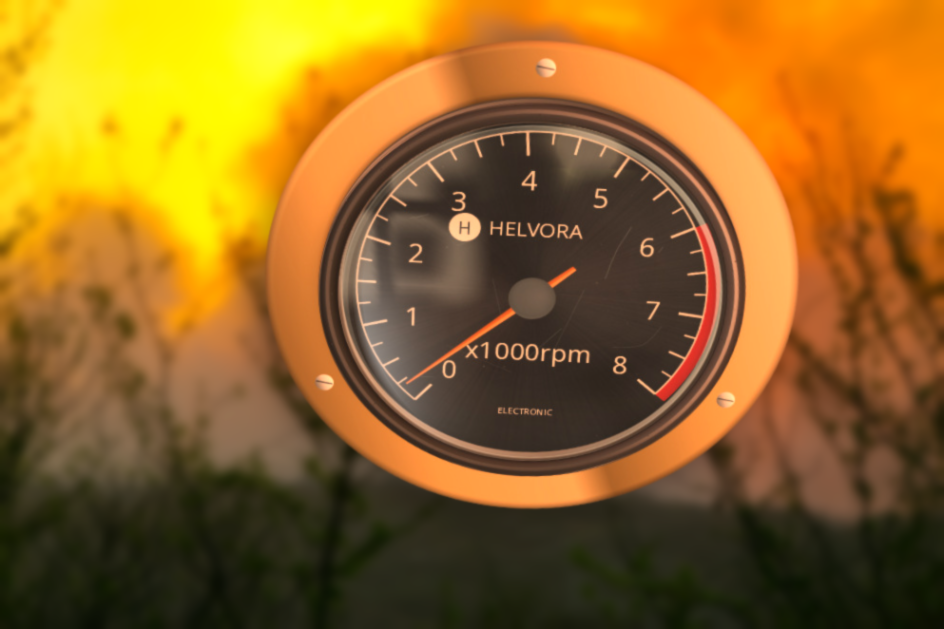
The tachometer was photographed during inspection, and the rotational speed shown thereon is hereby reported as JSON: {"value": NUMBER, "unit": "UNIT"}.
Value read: {"value": 250, "unit": "rpm"}
